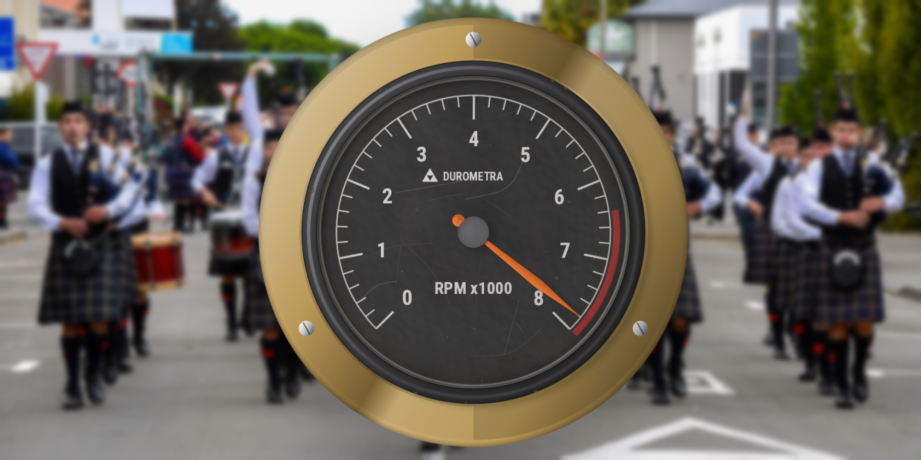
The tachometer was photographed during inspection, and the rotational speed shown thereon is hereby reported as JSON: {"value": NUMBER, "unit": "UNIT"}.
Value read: {"value": 7800, "unit": "rpm"}
